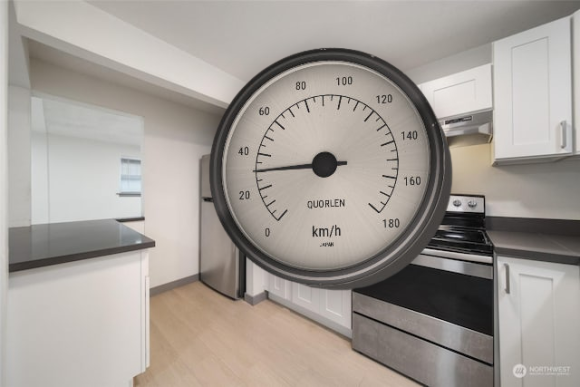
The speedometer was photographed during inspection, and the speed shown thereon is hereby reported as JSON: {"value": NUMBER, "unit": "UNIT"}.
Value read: {"value": 30, "unit": "km/h"}
